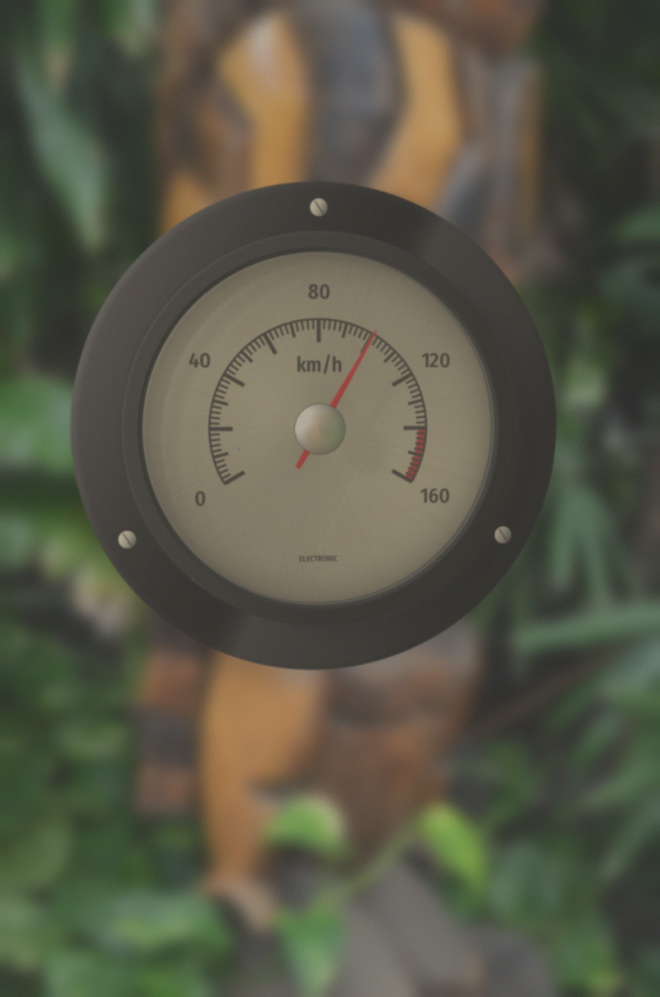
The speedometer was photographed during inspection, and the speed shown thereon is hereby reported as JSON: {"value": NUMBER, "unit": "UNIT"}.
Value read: {"value": 100, "unit": "km/h"}
